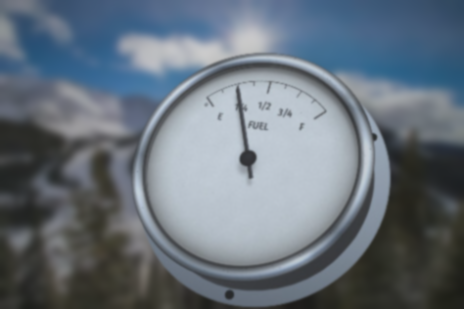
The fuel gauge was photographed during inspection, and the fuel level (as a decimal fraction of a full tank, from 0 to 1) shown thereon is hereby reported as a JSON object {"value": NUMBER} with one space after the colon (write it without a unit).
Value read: {"value": 0.25}
